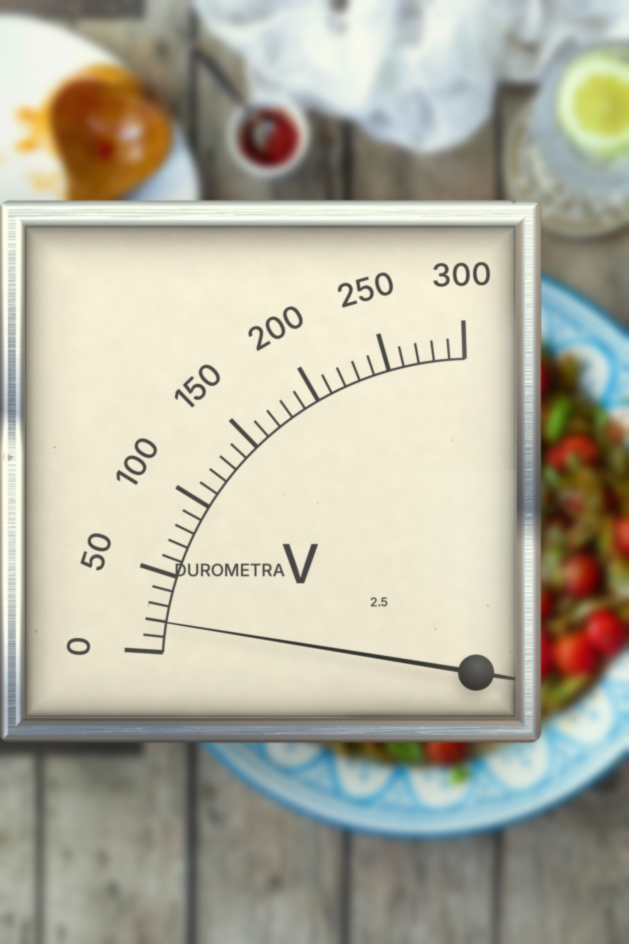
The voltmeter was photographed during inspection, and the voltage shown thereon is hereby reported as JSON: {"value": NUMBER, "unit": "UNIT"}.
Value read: {"value": 20, "unit": "V"}
